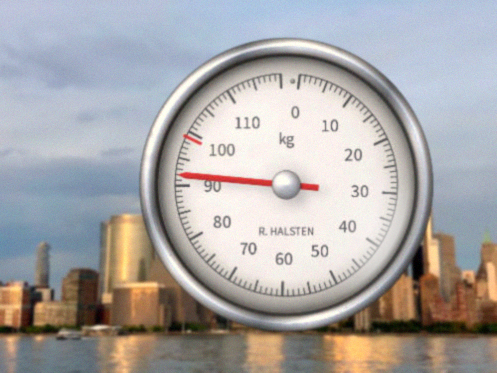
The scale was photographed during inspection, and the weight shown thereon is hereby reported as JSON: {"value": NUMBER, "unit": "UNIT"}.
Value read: {"value": 92, "unit": "kg"}
